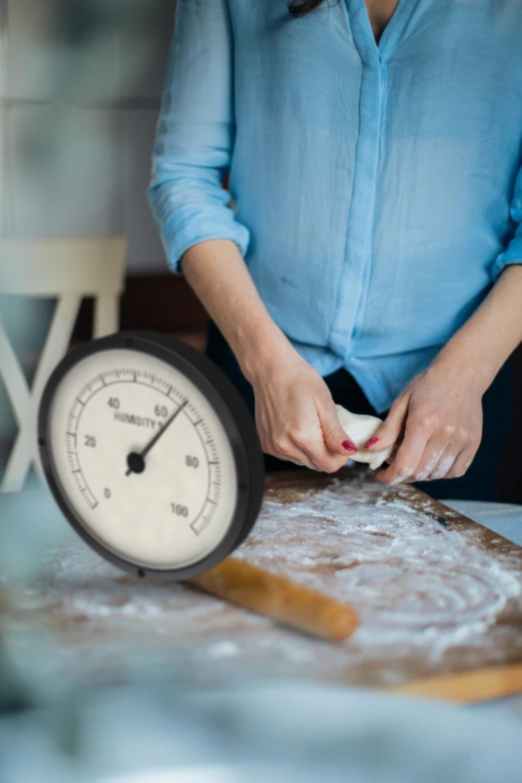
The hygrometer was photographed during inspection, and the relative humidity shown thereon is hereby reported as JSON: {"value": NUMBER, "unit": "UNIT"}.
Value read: {"value": 65, "unit": "%"}
